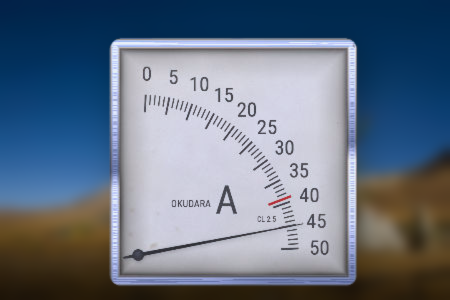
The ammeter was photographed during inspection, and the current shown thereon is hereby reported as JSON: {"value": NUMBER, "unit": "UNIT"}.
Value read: {"value": 45, "unit": "A"}
